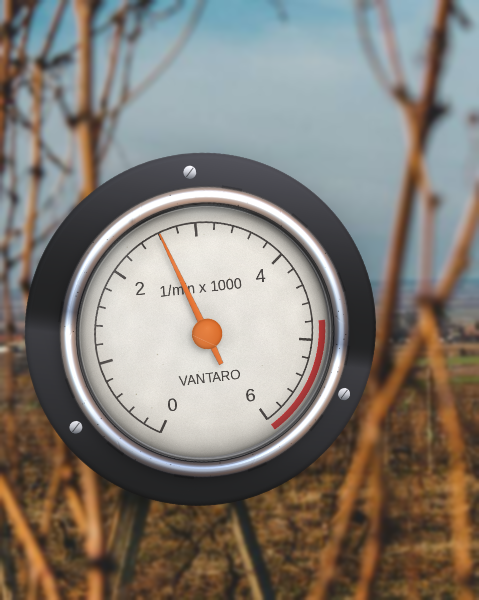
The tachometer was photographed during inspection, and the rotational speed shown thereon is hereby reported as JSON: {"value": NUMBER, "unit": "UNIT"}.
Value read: {"value": 2600, "unit": "rpm"}
